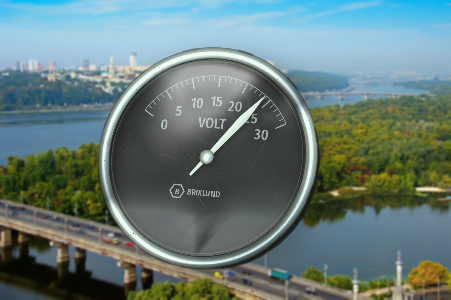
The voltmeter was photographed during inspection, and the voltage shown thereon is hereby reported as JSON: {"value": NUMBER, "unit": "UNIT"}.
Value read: {"value": 24, "unit": "V"}
